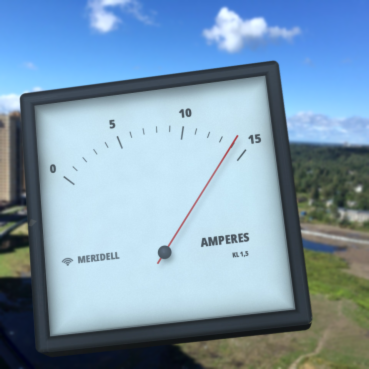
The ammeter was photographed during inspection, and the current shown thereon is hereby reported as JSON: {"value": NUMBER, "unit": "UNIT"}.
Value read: {"value": 14, "unit": "A"}
